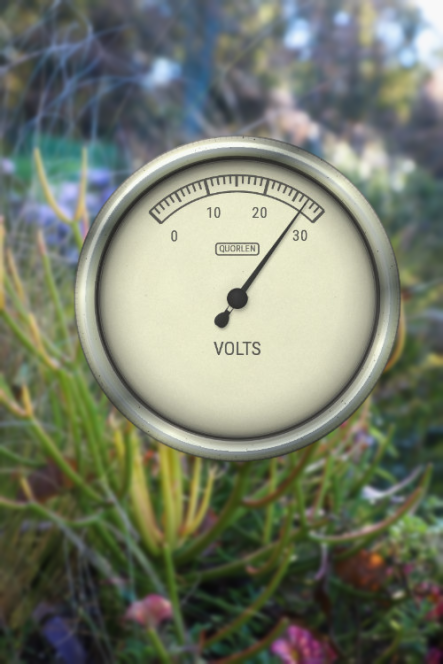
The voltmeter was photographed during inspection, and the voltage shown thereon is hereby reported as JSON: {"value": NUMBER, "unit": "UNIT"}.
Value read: {"value": 27, "unit": "V"}
